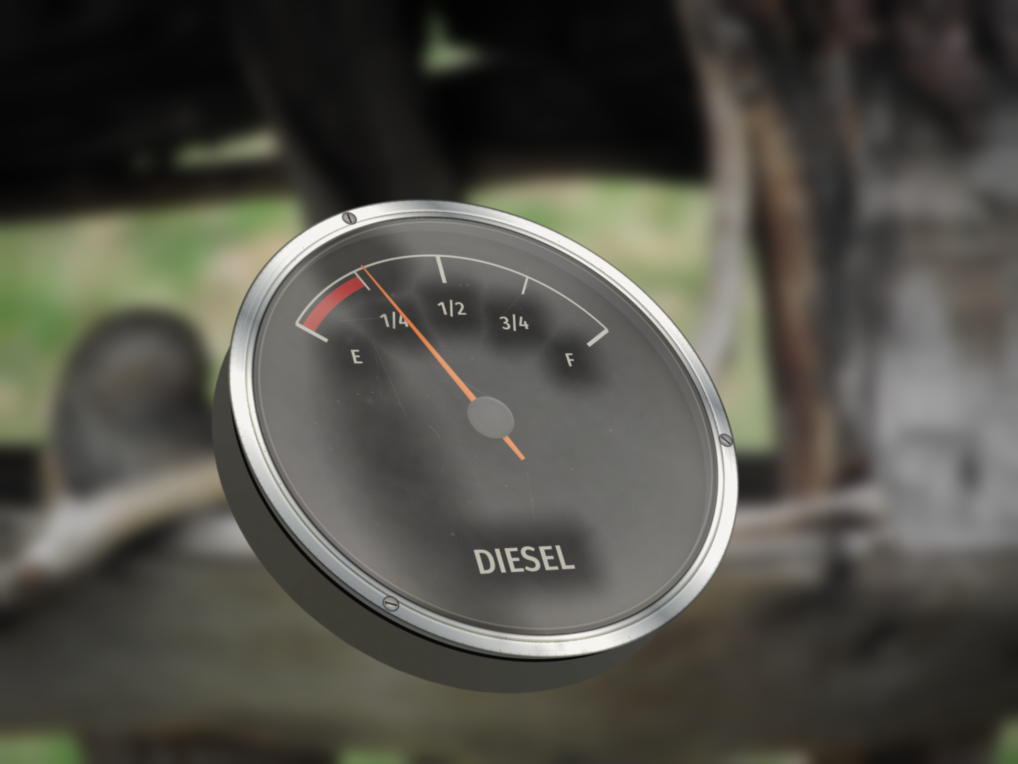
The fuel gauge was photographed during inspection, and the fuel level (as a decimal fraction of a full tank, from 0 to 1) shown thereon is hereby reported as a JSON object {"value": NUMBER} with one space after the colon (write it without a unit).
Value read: {"value": 0.25}
